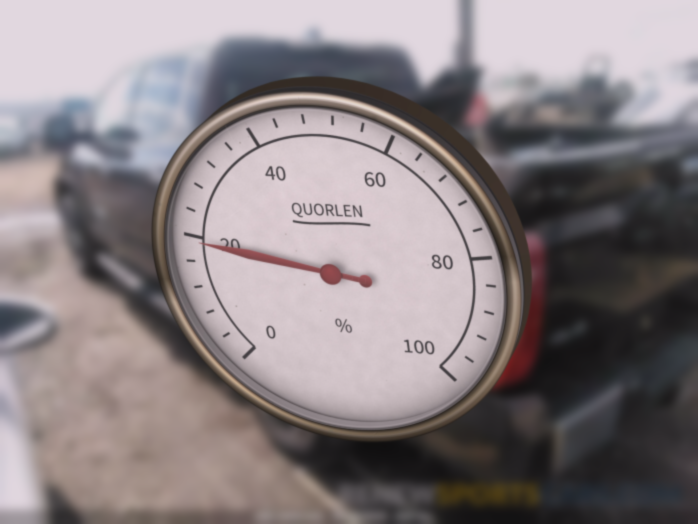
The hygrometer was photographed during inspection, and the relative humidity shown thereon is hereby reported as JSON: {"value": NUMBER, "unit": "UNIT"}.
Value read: {"value": 20, "unit": "%"}
